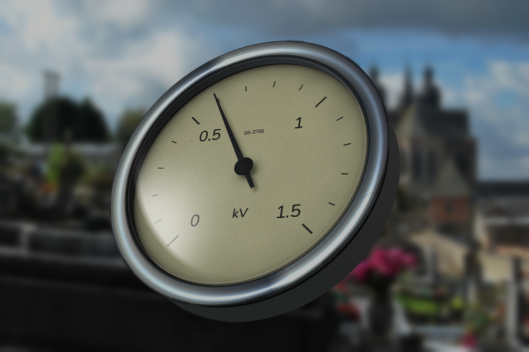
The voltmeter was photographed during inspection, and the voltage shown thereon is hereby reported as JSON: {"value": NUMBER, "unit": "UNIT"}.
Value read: {"value": 0.6, "unit": "kV"}
